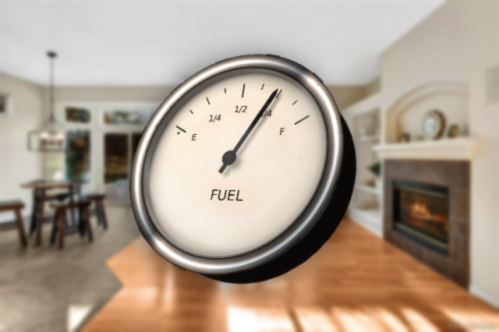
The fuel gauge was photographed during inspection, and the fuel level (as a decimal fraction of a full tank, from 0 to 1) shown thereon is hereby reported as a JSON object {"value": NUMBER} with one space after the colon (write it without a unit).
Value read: {"value": 0.75}
